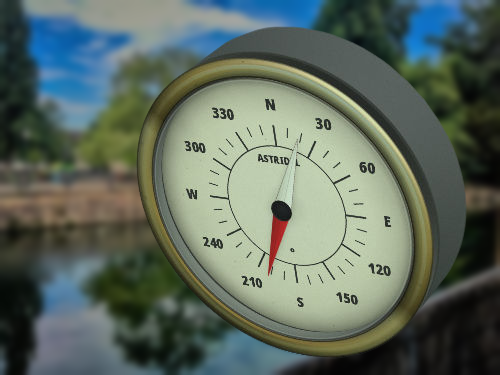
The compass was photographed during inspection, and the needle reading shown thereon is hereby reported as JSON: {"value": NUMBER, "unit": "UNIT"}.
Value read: {"value": 200, "unit": "°"}
